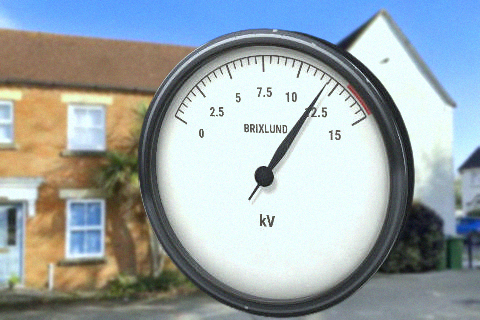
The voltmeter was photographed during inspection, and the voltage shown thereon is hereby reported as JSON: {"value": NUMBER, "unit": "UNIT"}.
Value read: {"value": 12, "unit": "kV"}
